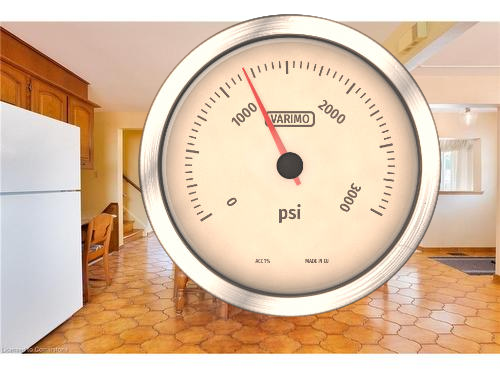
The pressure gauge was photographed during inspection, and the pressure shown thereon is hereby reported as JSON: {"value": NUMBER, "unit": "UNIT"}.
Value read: {"value": 1200, "unit": "psi"}
